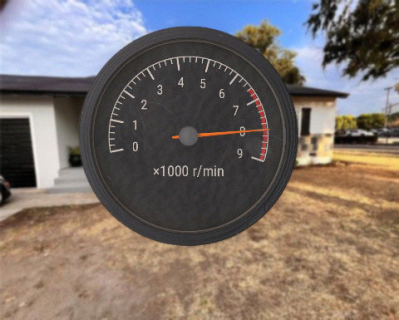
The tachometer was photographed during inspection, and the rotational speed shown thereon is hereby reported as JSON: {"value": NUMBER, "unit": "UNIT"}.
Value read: {"value": 8000, "unit": "rpm"}
